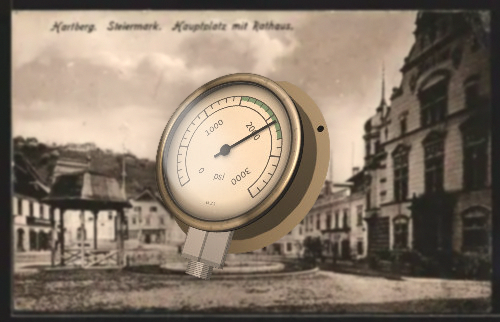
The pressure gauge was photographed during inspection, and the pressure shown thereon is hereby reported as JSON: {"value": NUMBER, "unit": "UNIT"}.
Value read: {"value": 2100, "unit": "psi"}
